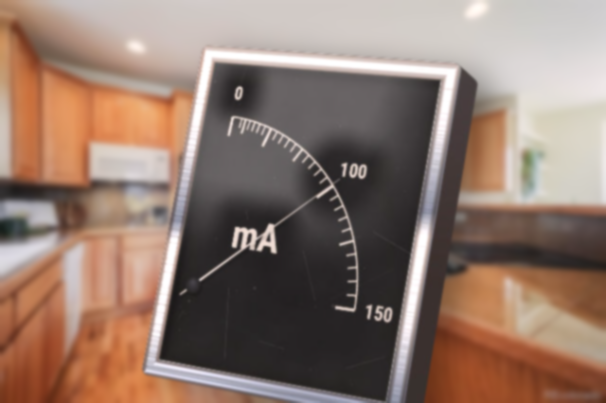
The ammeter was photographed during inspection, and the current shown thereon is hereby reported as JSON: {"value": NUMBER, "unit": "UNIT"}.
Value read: {"value": 100, "unit": "mA"}
